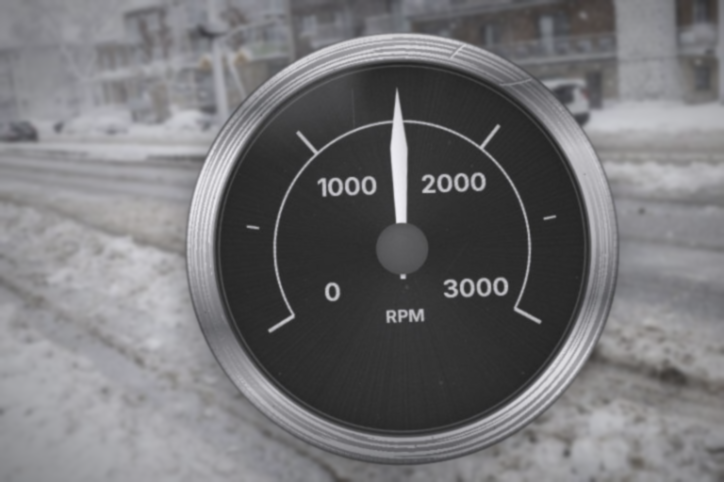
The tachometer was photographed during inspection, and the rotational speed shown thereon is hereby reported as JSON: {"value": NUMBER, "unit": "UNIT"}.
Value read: {"value": 1500, "unit": "rpm"}
